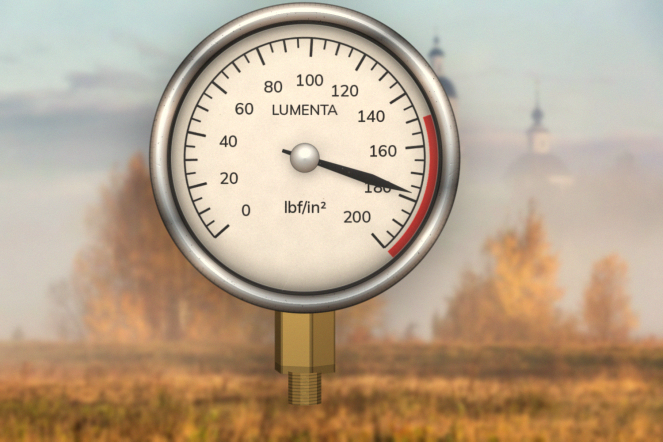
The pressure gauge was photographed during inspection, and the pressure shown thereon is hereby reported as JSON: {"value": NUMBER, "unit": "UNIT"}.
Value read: {"value": 177.5, "unit": "psi"}
